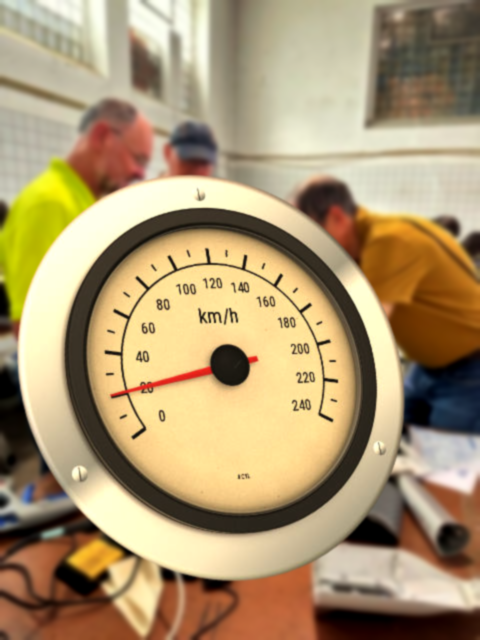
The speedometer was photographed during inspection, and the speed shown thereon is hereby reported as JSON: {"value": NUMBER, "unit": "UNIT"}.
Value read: {"value": 20, "unit": "km/h"}
